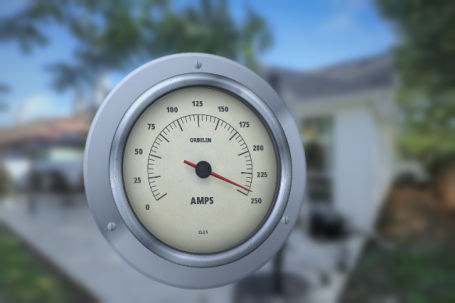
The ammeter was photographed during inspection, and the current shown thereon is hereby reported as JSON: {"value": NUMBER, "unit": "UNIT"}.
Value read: {"value": 245, "unit": "A"}
